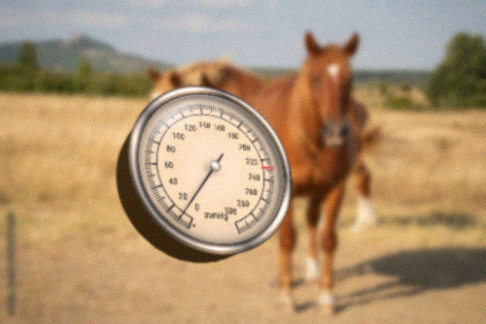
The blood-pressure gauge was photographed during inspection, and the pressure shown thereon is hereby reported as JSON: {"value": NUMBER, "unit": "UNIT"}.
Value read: {"value": 10, "unit": "mmHg"}
